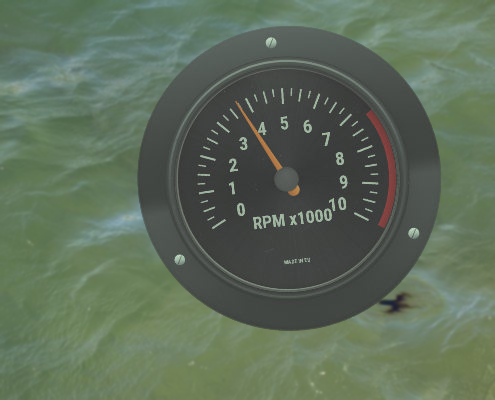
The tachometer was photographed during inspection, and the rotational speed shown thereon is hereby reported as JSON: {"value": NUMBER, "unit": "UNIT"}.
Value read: {"value": 3750, "unit": "rpm"}
